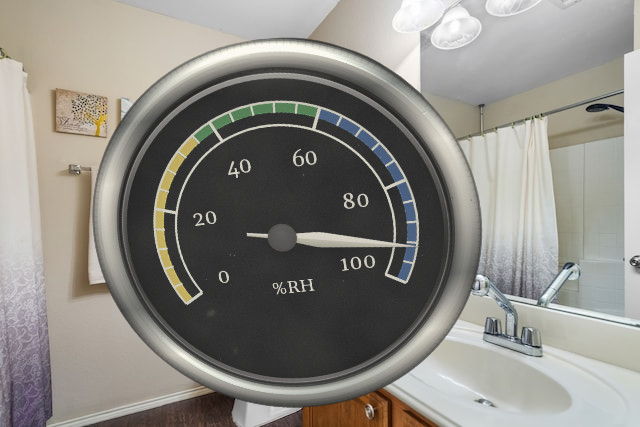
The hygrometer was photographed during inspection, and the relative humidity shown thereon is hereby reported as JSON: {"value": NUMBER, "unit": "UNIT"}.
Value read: {"value": 92, "unit": "%"}
